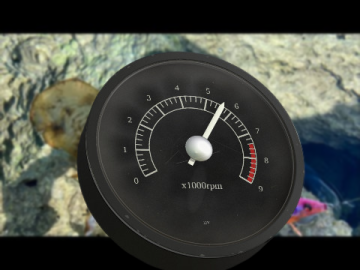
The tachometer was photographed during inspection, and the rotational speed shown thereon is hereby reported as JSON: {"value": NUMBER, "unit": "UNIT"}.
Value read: {"value": 5600, "unit": "rpm"}
